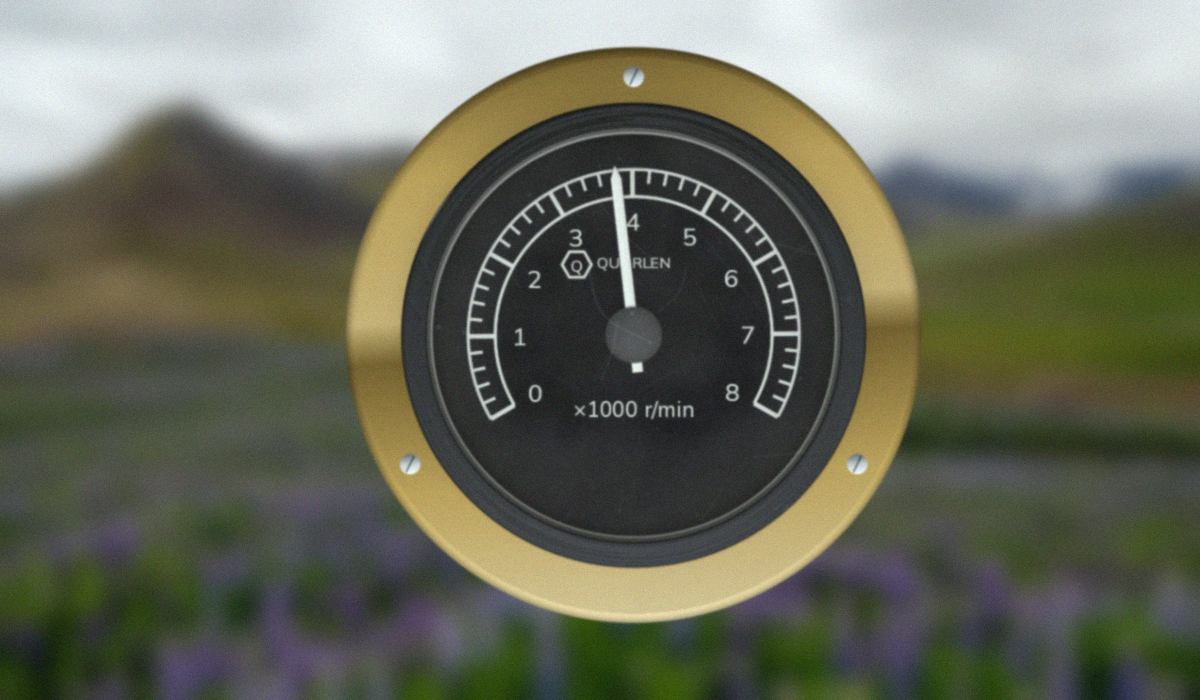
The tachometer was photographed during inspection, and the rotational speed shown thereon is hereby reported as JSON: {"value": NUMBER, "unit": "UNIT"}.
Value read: {"value": 3800, "unit": "rpm"}
